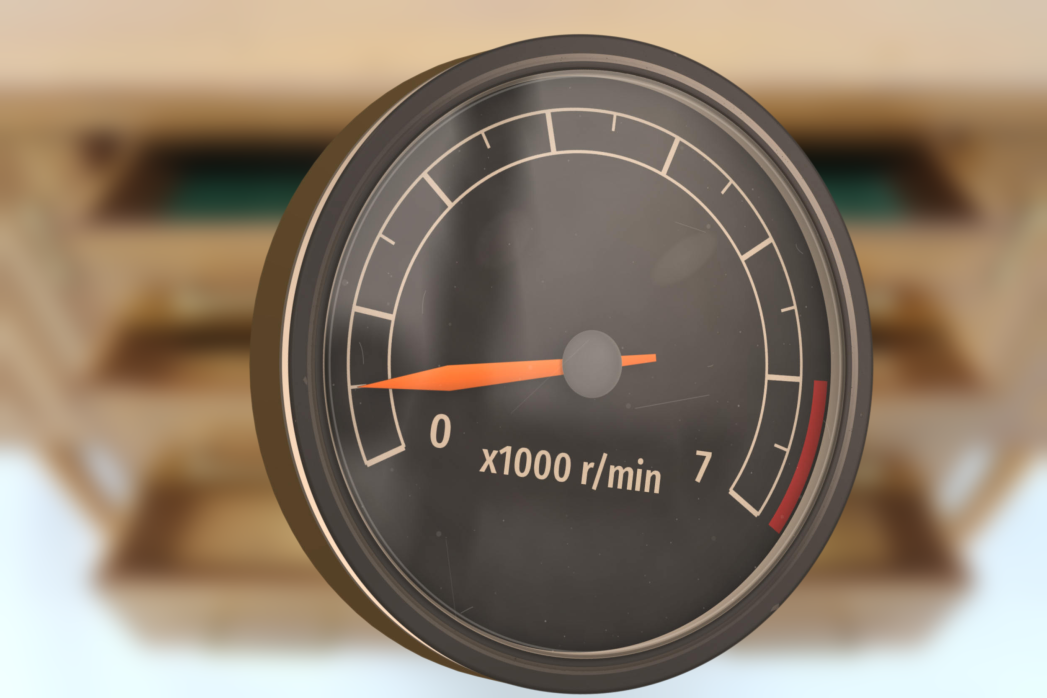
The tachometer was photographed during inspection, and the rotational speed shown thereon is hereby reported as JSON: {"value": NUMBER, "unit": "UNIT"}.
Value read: {"value": 500, "unit": "rpm"}
